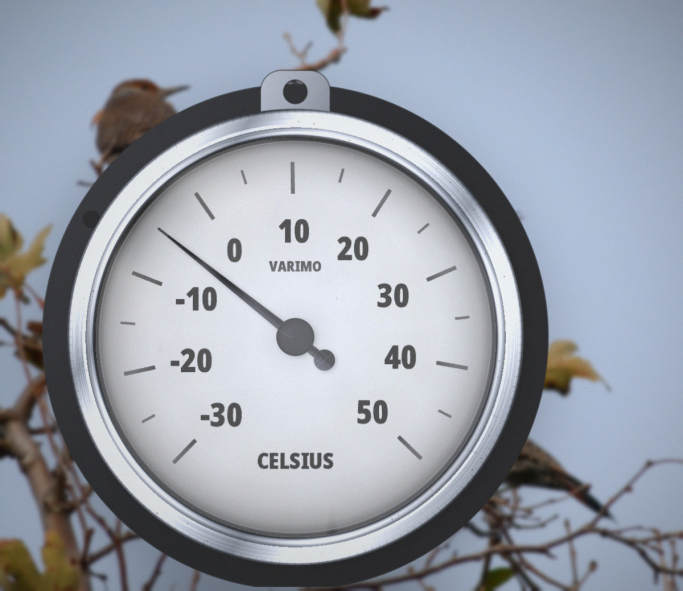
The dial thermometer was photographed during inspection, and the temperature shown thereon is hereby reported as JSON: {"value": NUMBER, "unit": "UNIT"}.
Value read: {"value": -5, "unit": "°C"}
